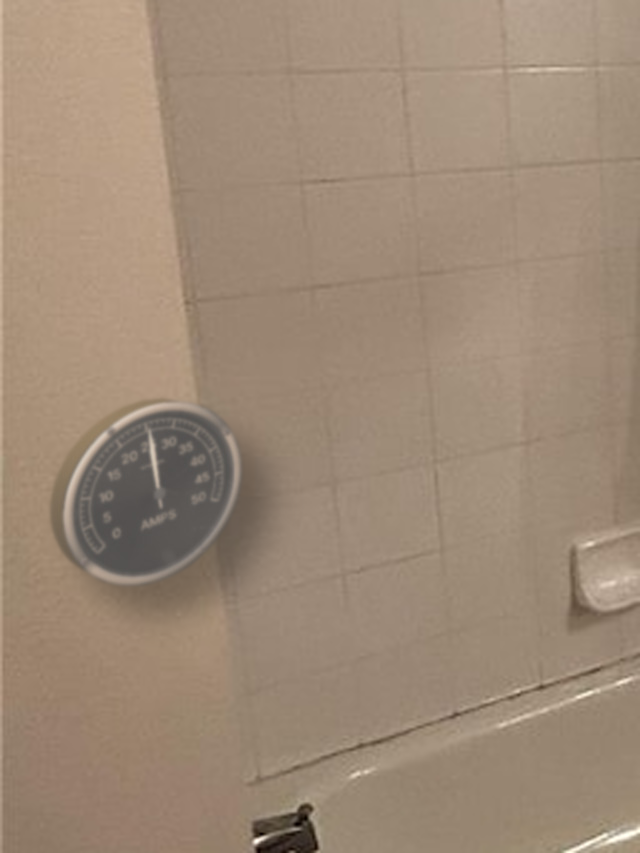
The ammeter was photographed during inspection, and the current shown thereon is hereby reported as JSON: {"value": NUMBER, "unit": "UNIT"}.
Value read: {"value": 25, "unit": "A"}
